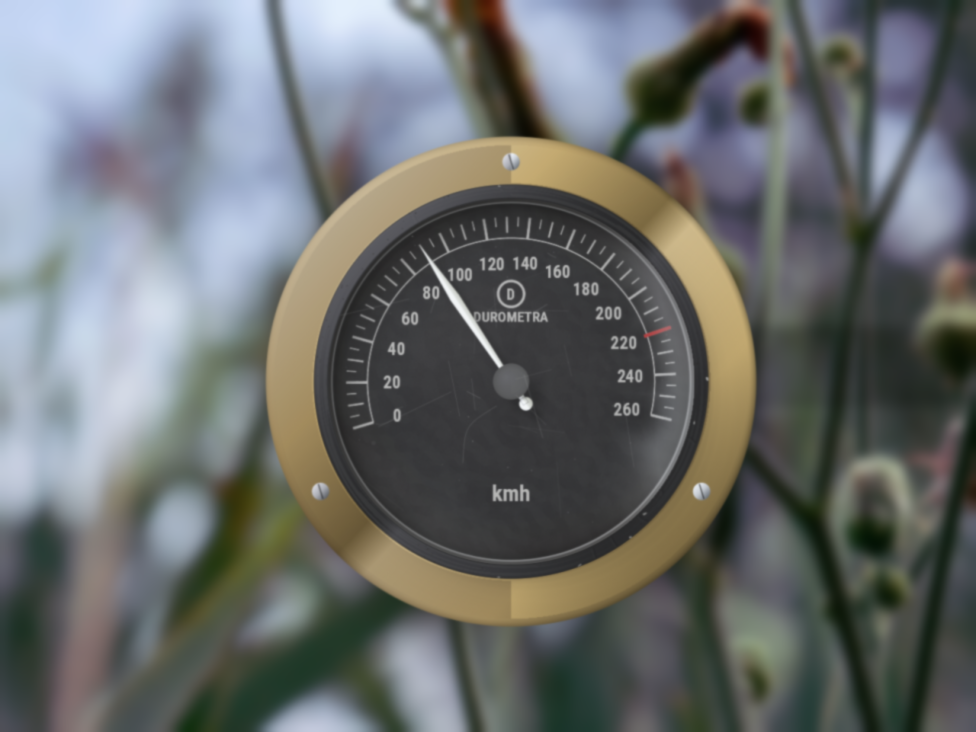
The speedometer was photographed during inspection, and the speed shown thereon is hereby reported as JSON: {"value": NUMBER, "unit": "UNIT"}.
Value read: {"value": 90, "unit": "km/h"}
